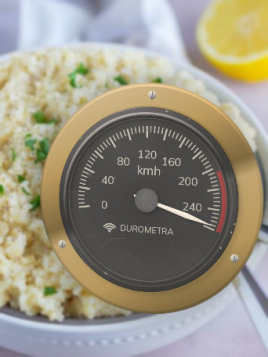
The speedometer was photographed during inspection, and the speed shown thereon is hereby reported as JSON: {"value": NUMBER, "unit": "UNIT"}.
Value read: {"value": 256, "unit": "km/h"}
